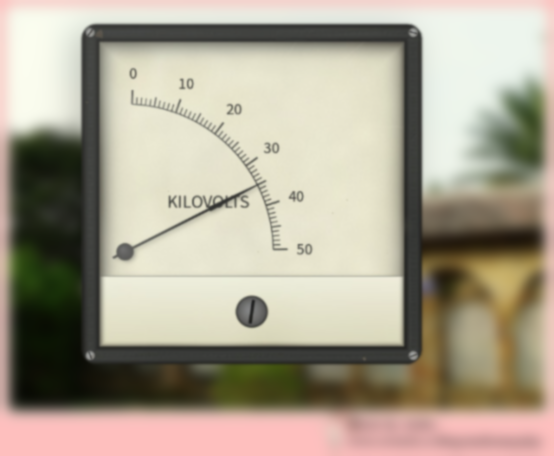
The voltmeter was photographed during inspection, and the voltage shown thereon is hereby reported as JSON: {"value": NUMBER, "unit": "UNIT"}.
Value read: {"value": 35, "unit": "kV"}
